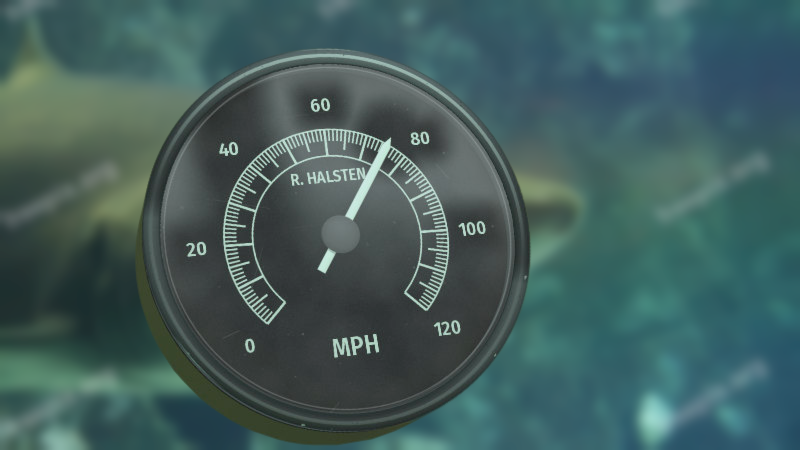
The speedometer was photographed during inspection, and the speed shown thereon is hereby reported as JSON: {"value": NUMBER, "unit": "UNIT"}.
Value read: {"value": 75, "unit": "mph"}
